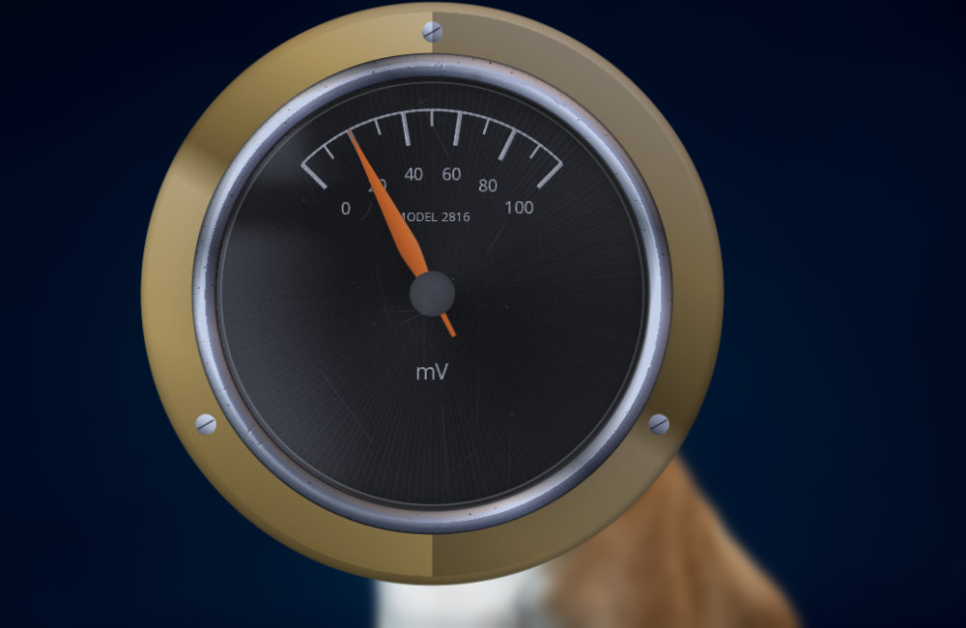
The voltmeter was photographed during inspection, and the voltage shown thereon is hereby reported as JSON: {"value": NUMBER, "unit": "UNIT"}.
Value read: {"value": 20, "unit": "mV"}
